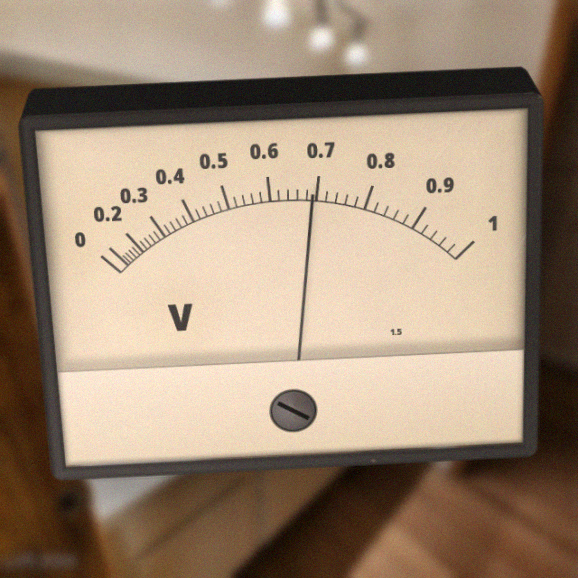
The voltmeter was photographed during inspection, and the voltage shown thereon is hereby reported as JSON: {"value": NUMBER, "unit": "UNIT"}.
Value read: {"value": 0.69, "unit": "V"}
